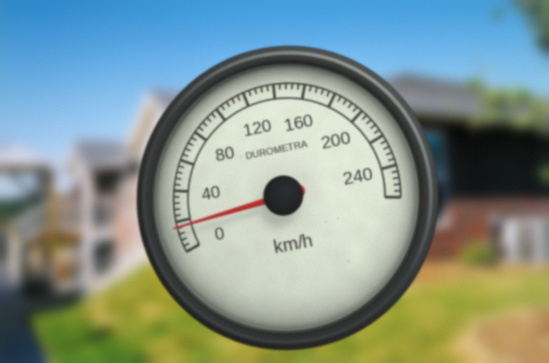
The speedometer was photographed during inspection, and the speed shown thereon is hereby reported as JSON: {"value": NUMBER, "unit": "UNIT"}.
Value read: {"value": 16, "unit": "km/h"}
